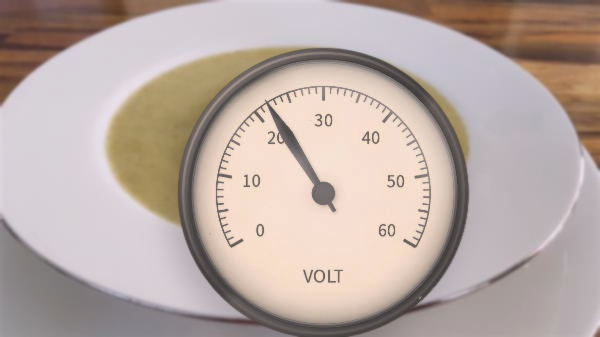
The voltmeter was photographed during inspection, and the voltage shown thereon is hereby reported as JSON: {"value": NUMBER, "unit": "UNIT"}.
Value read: {"value": 22, "unit": "V"}
